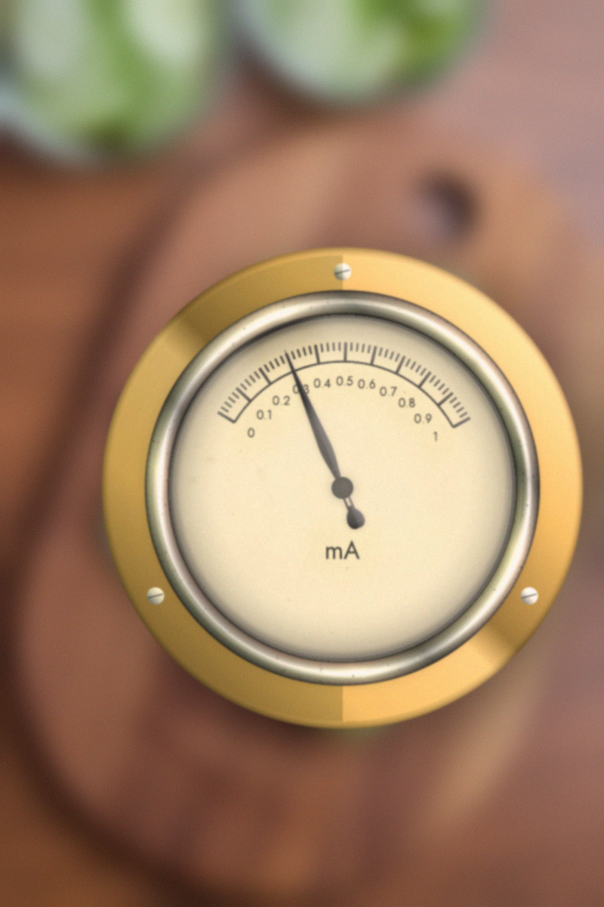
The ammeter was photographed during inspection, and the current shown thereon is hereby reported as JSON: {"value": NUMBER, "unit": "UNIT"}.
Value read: {"value": 0.3, "unit": "mA"}
